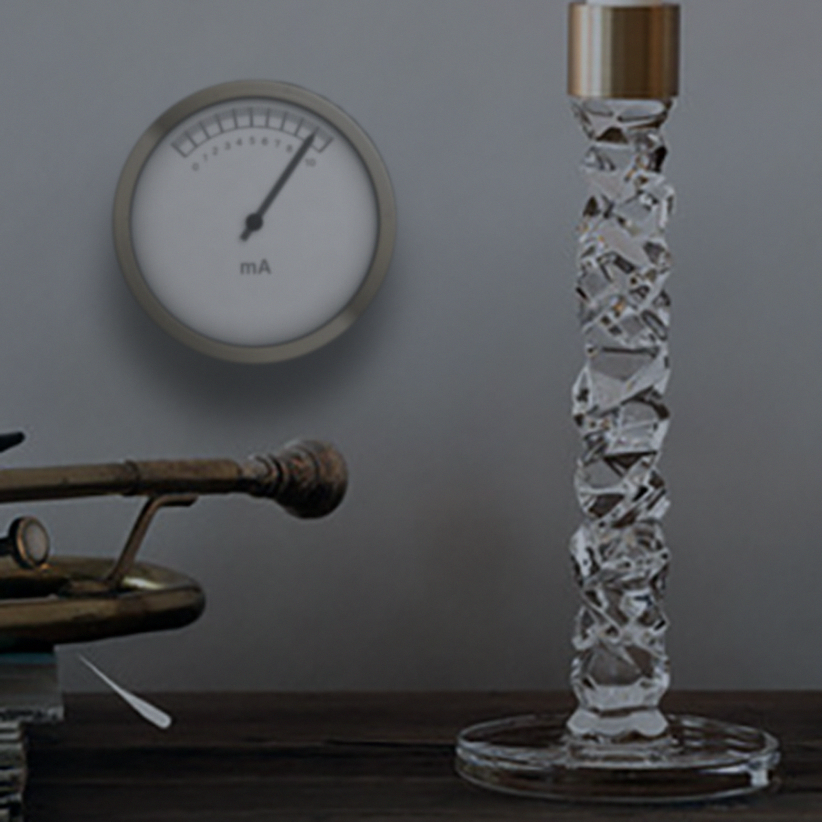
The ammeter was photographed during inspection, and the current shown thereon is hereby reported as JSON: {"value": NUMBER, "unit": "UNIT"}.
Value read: {"value": 9, "unit": "mA"}
